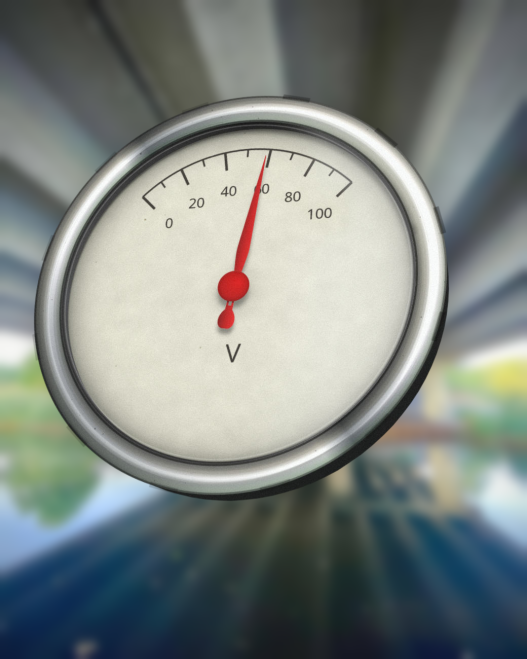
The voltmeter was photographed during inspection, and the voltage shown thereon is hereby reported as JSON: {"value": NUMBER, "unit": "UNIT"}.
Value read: {"value": 60, "unit": "V"}
